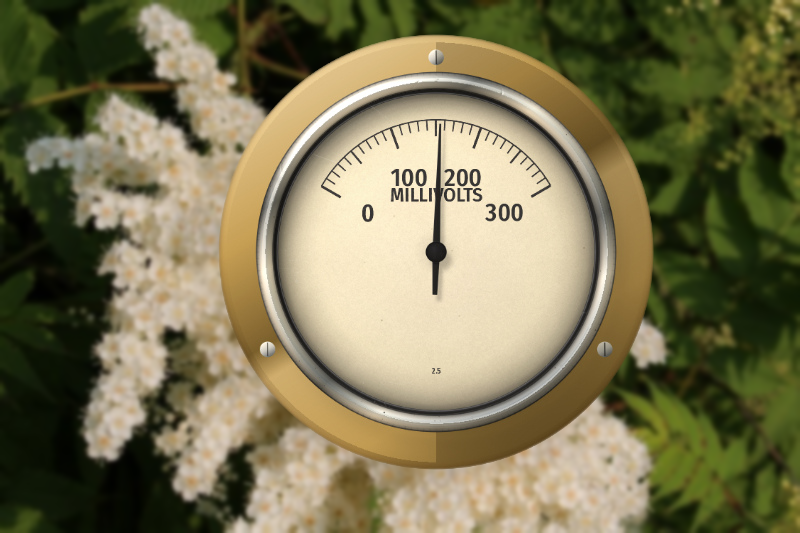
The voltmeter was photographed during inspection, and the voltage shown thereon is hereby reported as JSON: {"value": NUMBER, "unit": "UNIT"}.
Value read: {"value": 155, "unit": "mV"}
